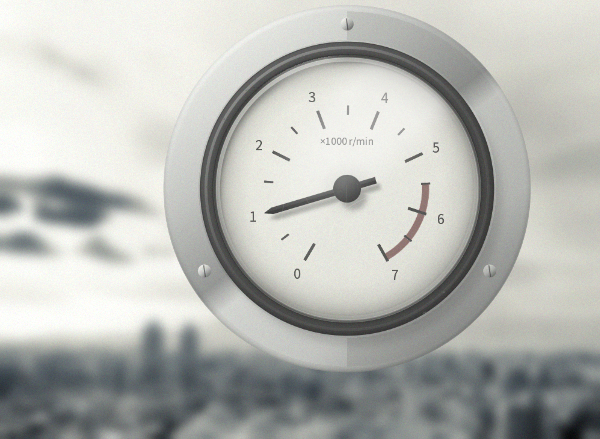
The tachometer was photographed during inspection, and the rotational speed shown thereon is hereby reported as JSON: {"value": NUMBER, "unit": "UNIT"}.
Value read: {"value": 1000, "unit": "rpm"}
